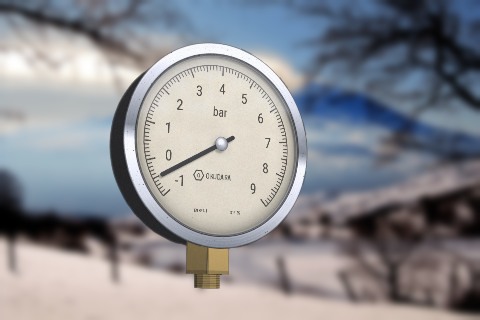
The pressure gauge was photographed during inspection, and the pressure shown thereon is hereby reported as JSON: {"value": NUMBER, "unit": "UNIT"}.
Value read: {"value": -0.5, "unit": "bar"}
